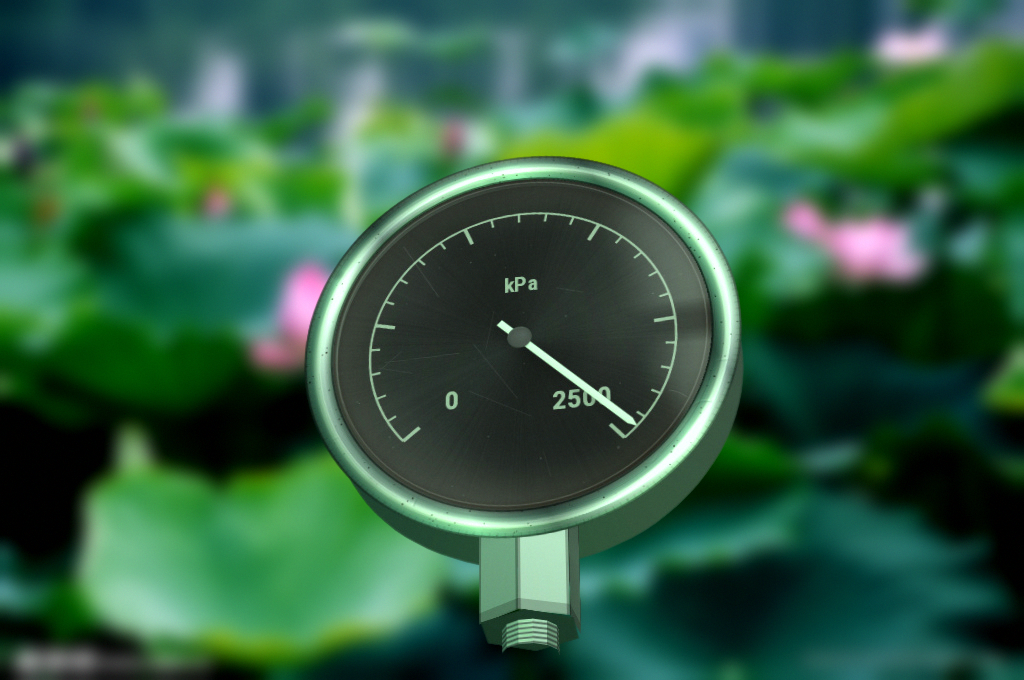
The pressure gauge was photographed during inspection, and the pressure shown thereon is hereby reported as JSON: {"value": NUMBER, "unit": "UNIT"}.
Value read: {"value": 2450, "unit": "kPa"}
